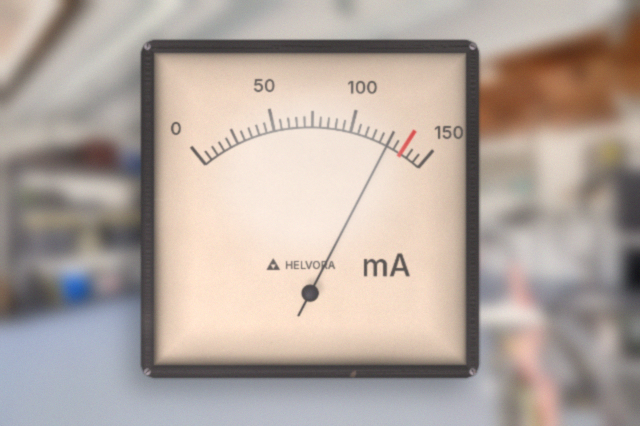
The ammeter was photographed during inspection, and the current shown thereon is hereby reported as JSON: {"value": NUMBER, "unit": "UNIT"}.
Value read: {"value": 125, "unit": "mA"}
